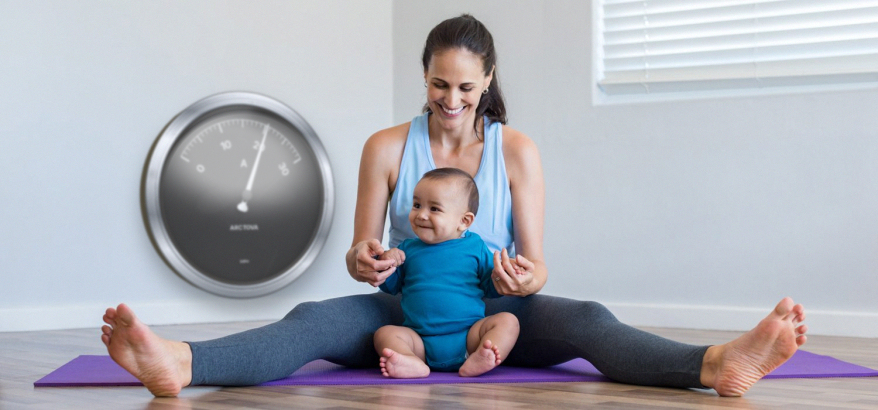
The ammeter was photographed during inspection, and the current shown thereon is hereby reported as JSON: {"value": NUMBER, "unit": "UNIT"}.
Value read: {"value": 20, "unit": "A"}
